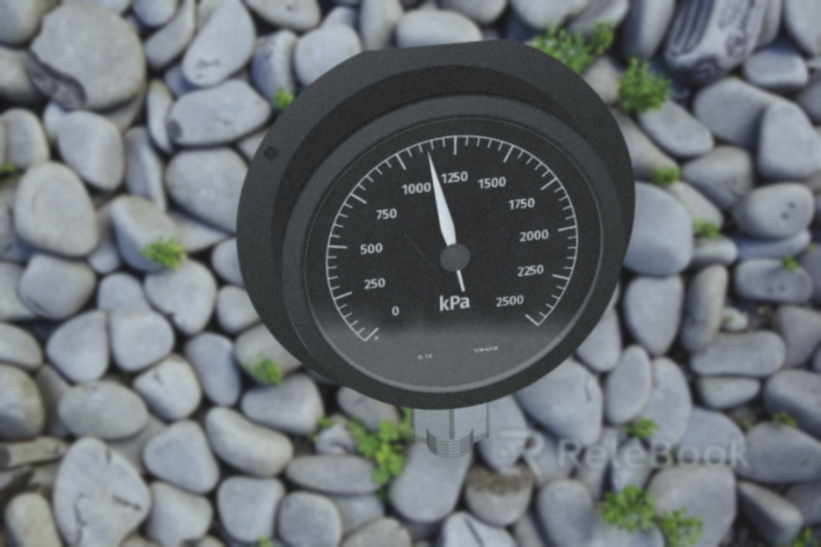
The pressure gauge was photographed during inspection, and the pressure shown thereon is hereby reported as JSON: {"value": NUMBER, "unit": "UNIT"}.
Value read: {"value": 1125, "unit": "kPa"}
